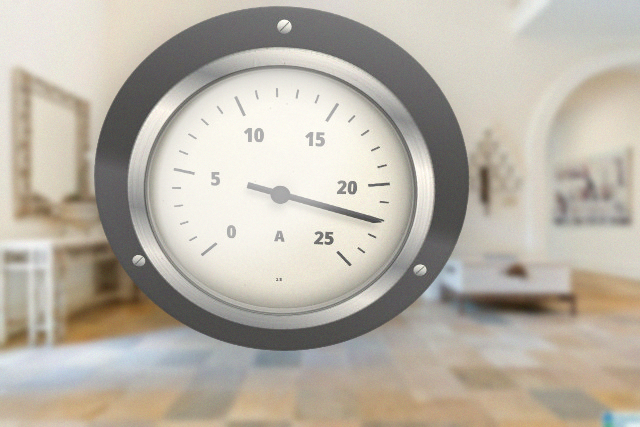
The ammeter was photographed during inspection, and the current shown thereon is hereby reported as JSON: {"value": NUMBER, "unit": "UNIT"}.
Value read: {"value": 22, "unit": "A"}
